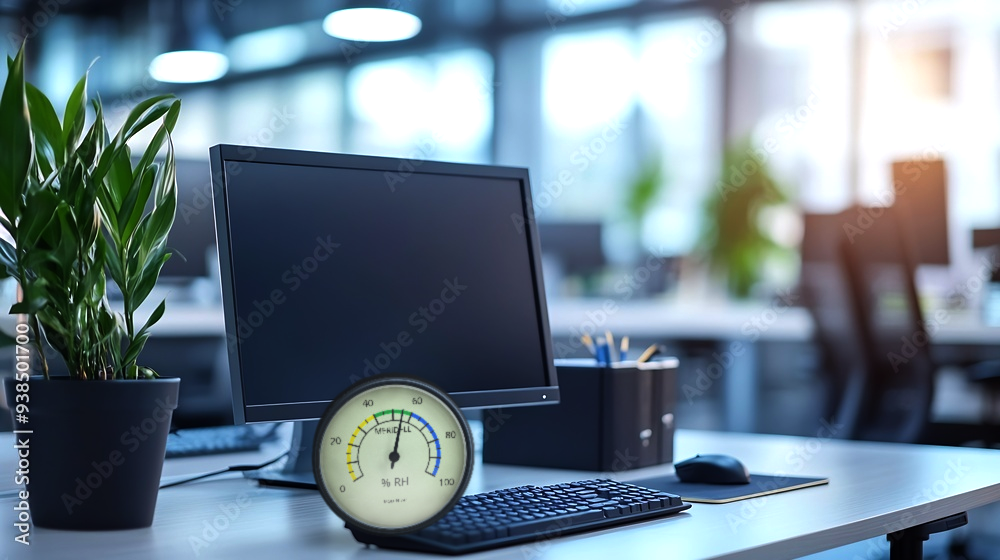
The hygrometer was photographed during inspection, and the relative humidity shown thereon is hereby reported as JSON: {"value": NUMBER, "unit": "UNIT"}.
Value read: {"value": 55, "unit": "%"}
